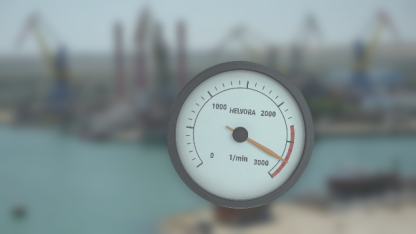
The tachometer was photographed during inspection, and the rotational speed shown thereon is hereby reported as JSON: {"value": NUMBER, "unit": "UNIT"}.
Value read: {"value": 2750, "unit": "rpm"}
